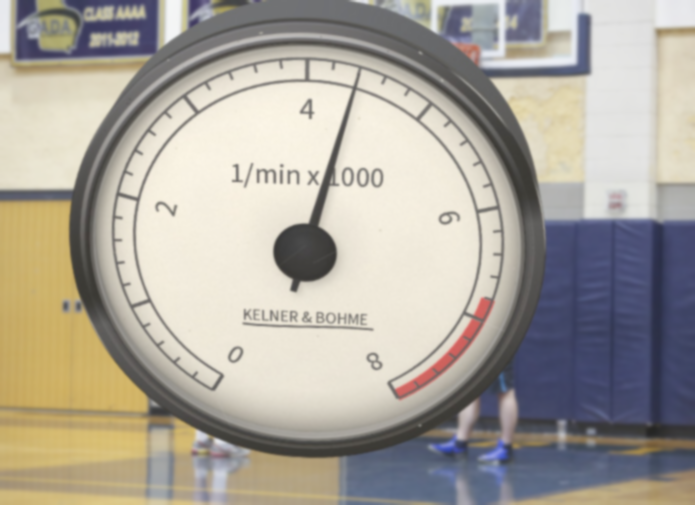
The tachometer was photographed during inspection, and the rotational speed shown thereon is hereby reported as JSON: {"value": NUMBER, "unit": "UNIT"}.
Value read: {"value": 4400, "unit": "rpm"}
